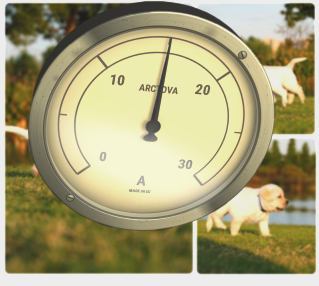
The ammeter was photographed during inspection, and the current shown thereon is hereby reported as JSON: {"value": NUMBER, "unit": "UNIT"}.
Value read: {"value": 15, "unit": "A"}
